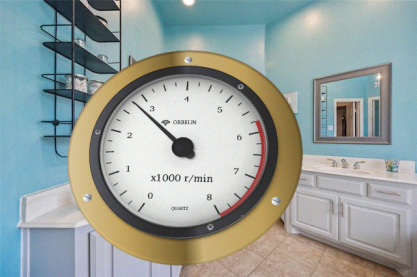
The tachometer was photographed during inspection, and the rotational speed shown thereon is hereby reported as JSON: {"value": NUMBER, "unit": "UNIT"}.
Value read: {"value": 2750, "unit": "rpm"}
